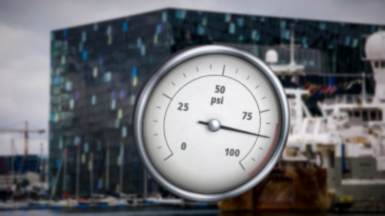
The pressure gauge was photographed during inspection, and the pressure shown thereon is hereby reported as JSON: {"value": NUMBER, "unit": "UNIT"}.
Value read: {"value": 85, "unit": "psi"}
